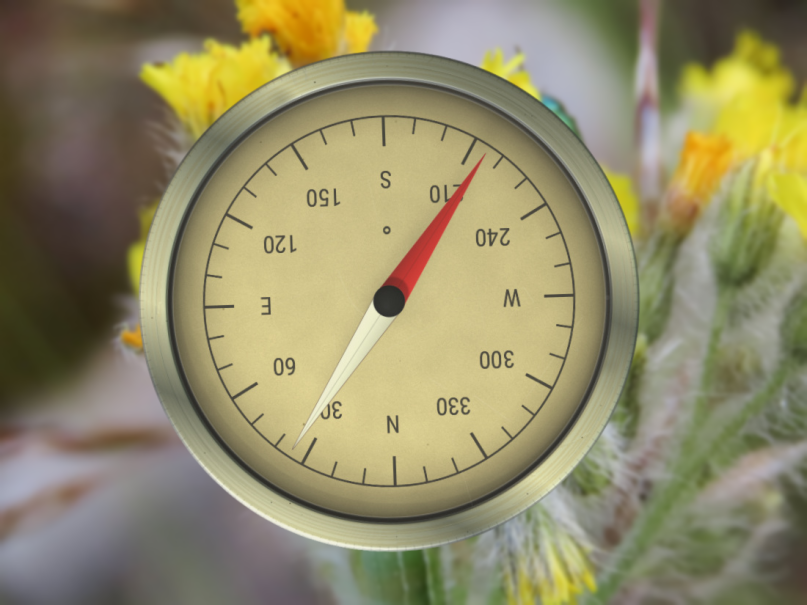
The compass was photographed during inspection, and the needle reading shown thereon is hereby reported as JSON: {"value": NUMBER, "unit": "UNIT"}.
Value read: {"value": 215, "unit": "°"}
